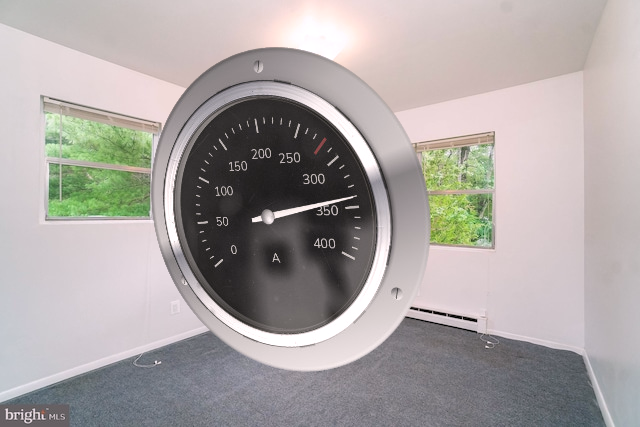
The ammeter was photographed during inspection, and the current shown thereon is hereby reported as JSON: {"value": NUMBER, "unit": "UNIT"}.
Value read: {"value": 340, "unit": "A"}
